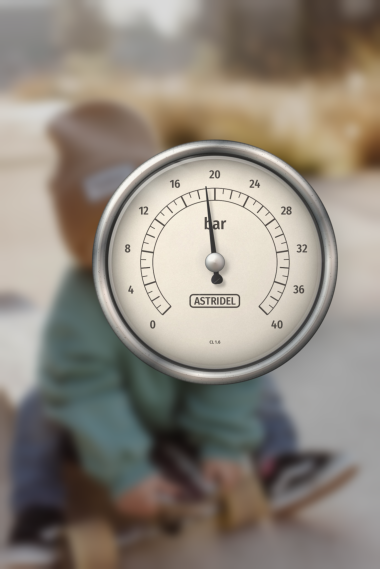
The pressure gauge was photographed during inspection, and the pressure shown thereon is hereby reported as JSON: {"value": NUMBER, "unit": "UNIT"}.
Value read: {"value": 19, "unit": "bar"}
